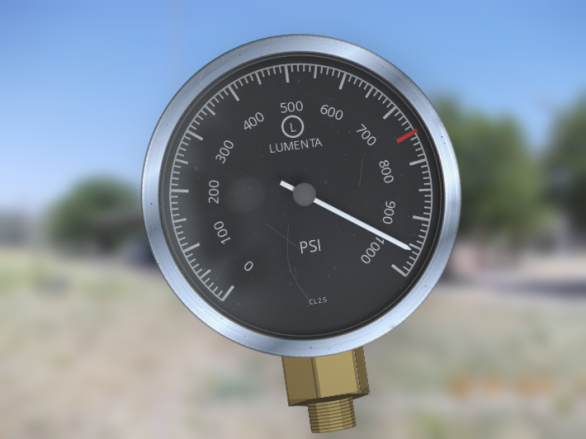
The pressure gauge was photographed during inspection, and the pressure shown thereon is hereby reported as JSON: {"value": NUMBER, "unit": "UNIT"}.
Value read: {"value": 960, "unit": "psi"}
